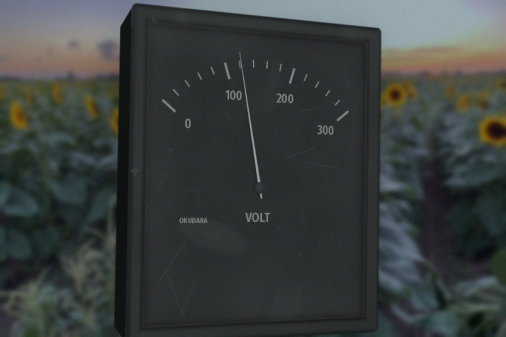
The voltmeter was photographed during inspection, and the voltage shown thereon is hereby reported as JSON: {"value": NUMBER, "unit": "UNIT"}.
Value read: {"value": 120, "unit": "V"}
